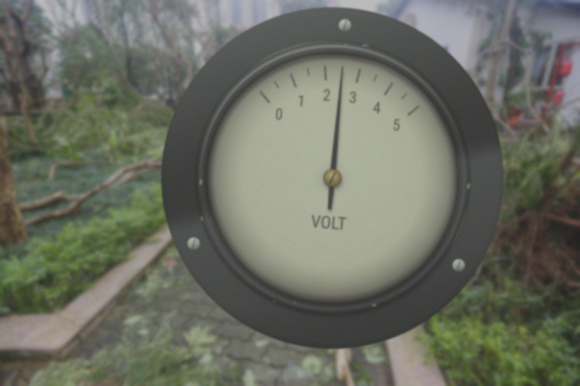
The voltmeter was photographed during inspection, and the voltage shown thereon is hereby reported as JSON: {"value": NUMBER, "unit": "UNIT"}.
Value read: {"value": 2.5, "unit": "V"}
